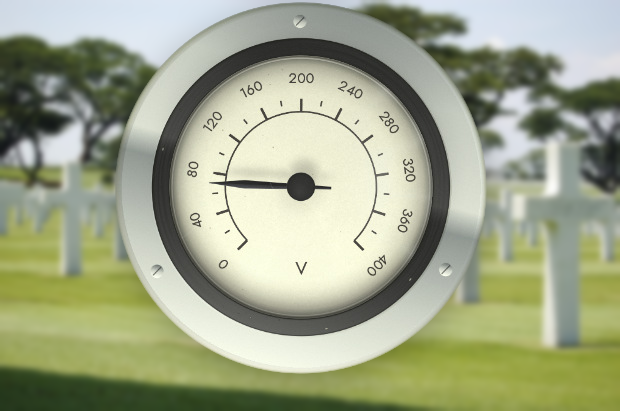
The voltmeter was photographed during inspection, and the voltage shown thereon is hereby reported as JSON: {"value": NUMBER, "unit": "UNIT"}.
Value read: {"value": 70, "unit": "V"}
